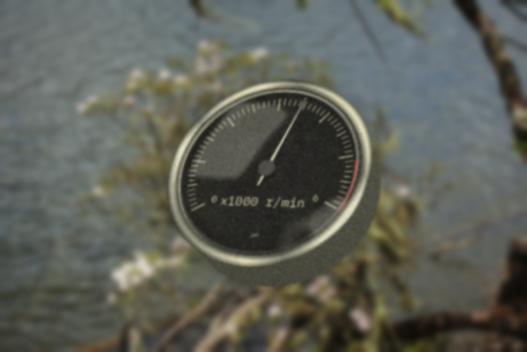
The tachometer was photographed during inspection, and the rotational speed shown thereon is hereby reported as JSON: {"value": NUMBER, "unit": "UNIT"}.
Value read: {"value": 3500, "unit": "rpm"}
